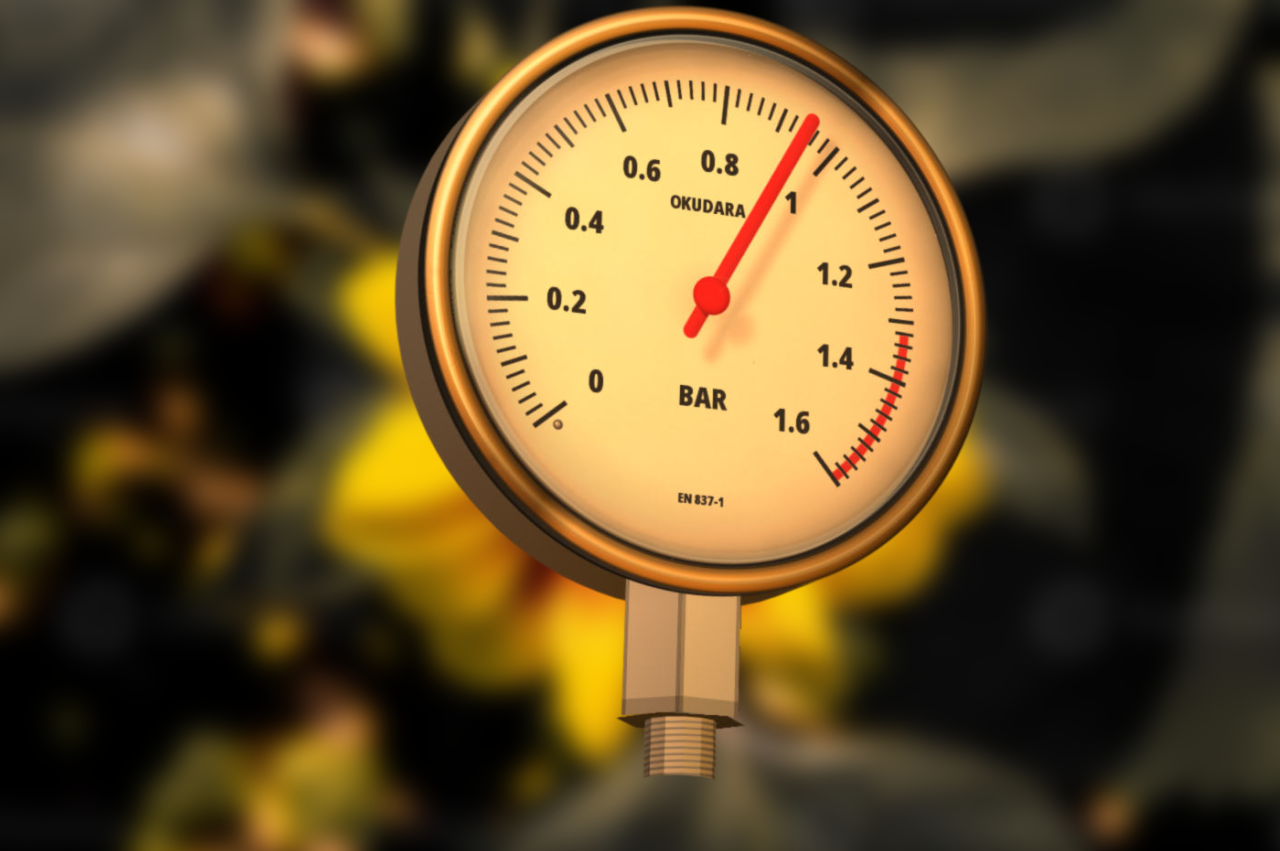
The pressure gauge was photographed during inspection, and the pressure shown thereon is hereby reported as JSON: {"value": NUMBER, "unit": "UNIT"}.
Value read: {"value": 0.94, "unit": "bar"}
